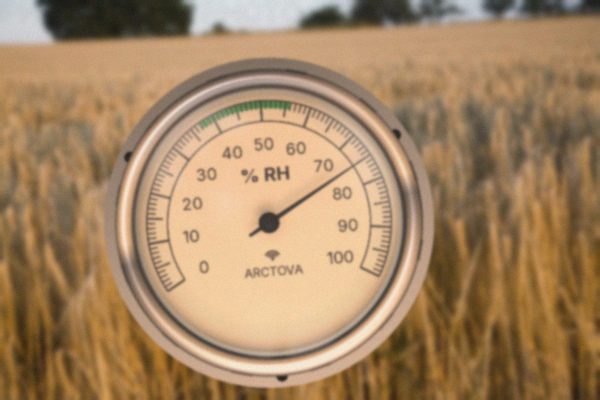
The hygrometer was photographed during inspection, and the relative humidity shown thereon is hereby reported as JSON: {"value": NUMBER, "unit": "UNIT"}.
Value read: {"value": 75, "unit": "%"}
